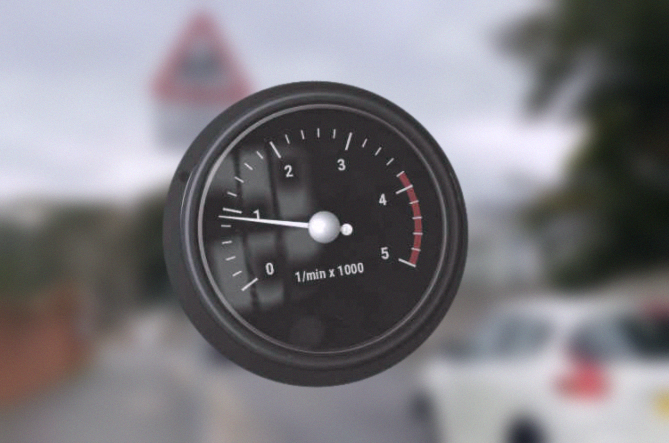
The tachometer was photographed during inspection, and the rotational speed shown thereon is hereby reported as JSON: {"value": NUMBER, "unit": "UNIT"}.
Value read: {"value": 900, "unit": "rpm"}
